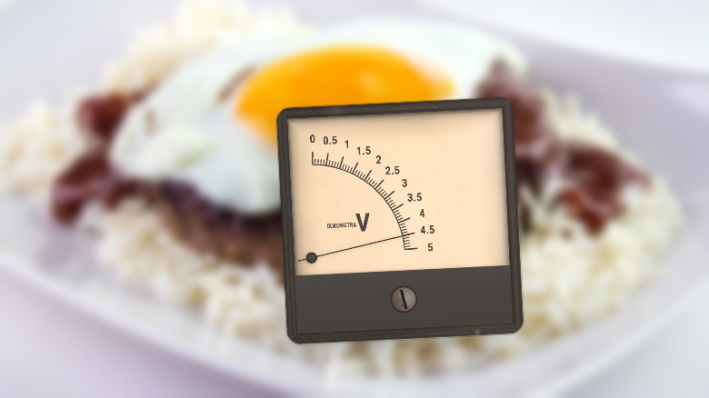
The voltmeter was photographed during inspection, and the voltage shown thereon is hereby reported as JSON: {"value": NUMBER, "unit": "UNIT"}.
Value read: {"value": 4.5, "unit": "V"}
